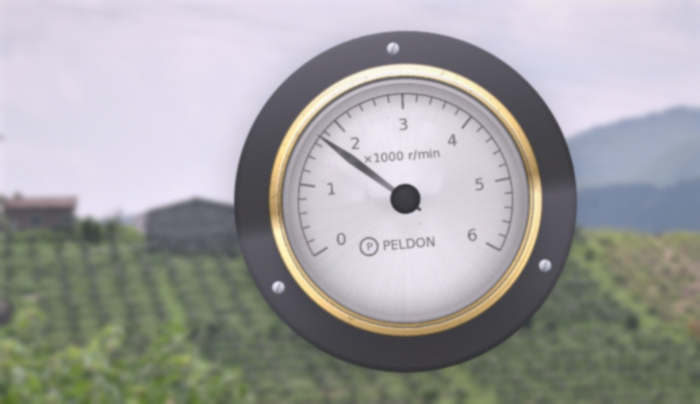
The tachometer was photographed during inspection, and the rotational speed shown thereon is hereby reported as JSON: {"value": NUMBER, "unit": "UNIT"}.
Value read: {"value": 1700, "unit": "rpm"}
